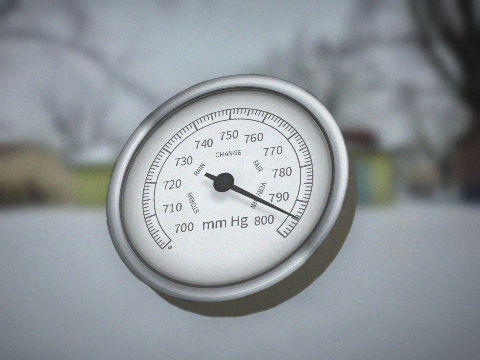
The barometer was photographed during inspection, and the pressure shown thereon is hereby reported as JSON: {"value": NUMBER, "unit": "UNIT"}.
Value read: {"value": 795, "unit": "mmHg"}
